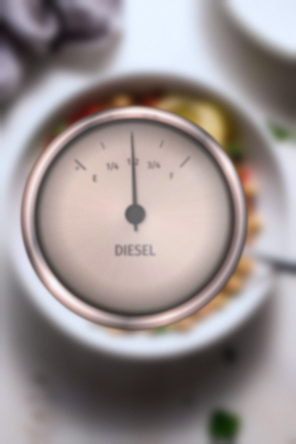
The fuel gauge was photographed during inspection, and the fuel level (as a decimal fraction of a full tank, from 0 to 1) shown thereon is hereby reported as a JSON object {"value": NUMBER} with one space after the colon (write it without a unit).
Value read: {"value": 0.5}
